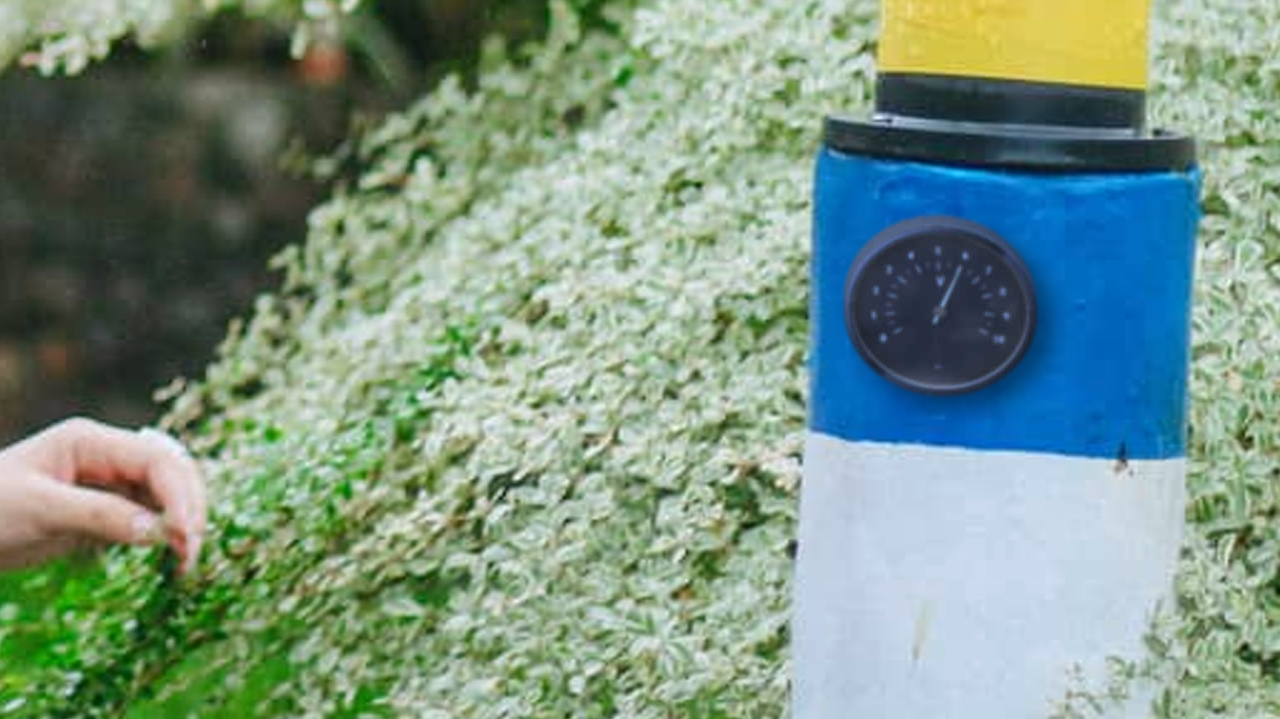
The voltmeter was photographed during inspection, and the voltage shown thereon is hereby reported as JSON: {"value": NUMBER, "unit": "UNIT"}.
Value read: {"value": 6, "unit": "V"}
